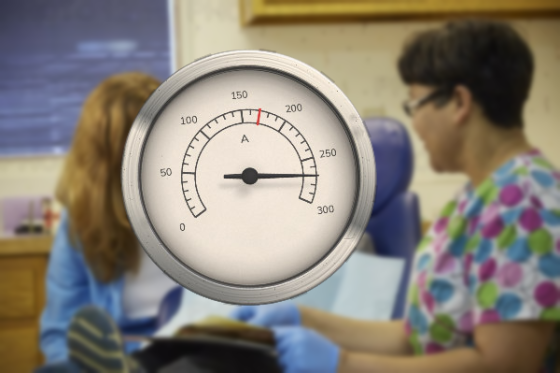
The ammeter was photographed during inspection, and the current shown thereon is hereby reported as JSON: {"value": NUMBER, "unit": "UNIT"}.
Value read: {"value": 270, "unit": "A"}
